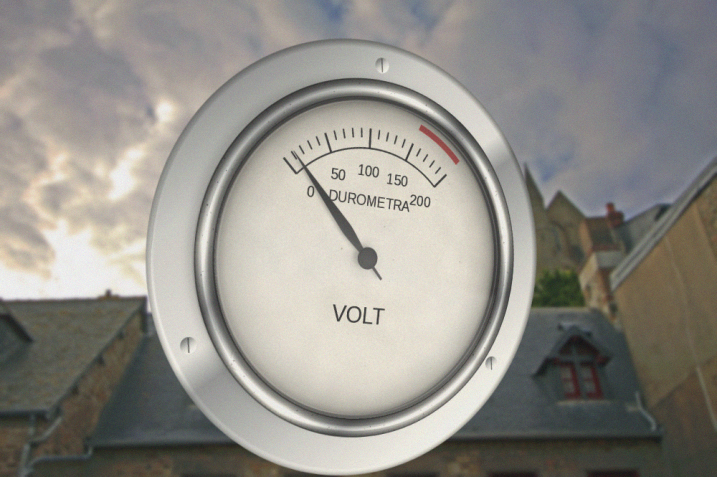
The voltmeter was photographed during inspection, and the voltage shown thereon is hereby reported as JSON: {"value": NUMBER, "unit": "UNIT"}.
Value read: {"value": 10, "unit": "V"}
